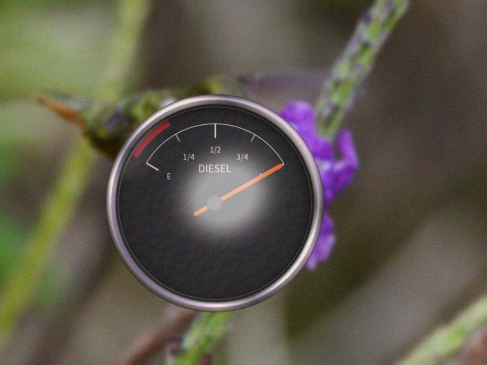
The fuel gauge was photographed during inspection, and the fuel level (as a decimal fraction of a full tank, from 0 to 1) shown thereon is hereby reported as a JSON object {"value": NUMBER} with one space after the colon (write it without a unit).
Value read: {"value": 1}
